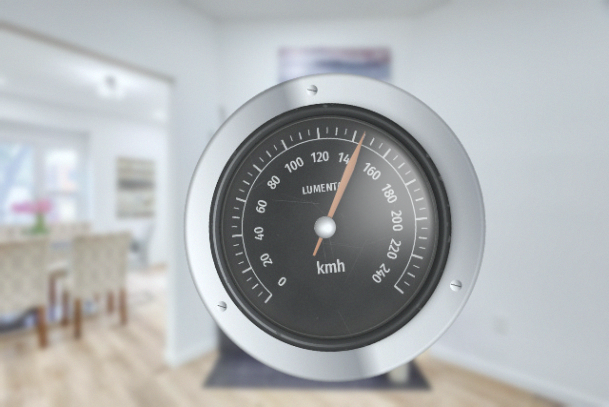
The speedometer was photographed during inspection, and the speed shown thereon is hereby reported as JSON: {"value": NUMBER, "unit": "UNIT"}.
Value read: {"value": 145, "unit": "km/h"}
